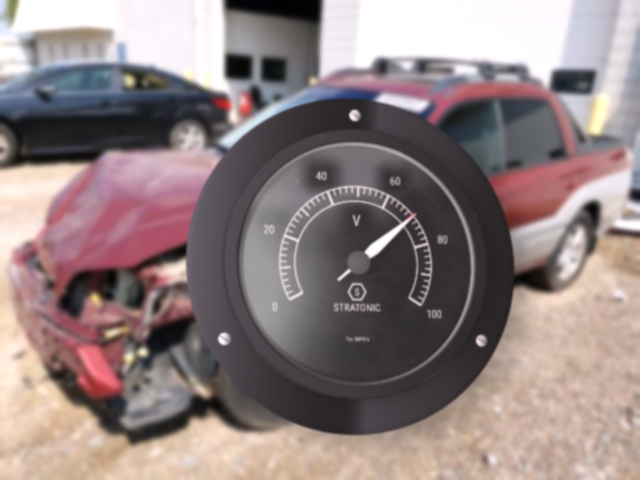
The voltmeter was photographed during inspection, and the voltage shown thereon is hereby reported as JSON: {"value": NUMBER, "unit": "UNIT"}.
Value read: {"value": 70, "unit": "V"}
